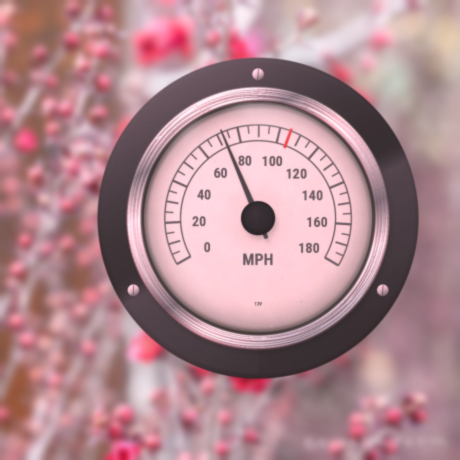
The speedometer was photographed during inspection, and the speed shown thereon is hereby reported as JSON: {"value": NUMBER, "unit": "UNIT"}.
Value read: {"value": 72.5, "unit": "mph"}
